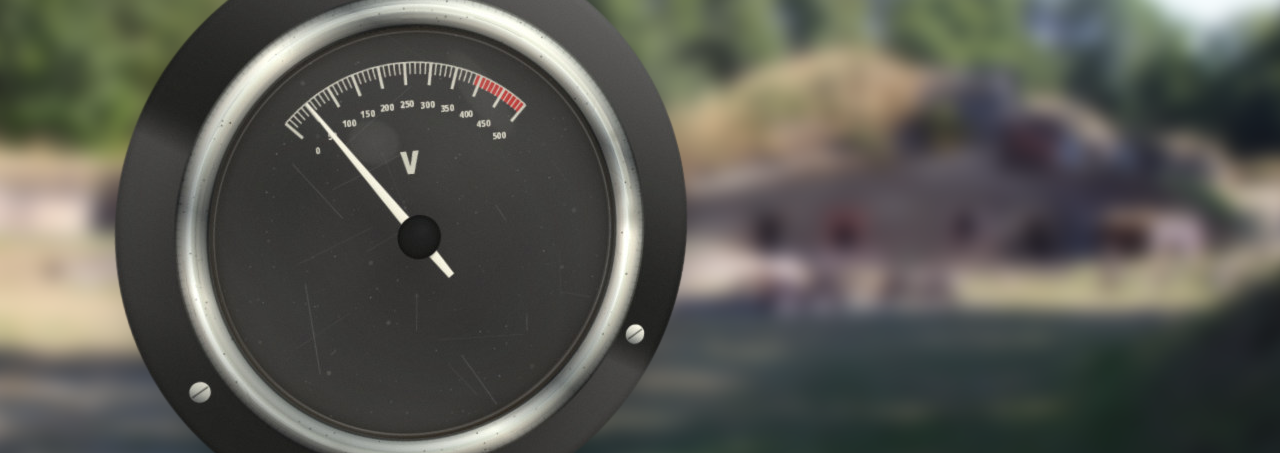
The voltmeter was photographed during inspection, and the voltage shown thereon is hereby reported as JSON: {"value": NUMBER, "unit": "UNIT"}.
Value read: {"value": 50, "unit": "V"}
